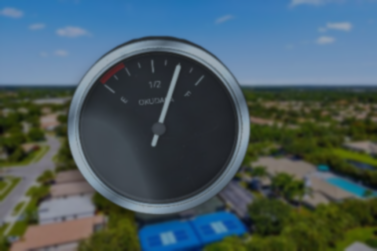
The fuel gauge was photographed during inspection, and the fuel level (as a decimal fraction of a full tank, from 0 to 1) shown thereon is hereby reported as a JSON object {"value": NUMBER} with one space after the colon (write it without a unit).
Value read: {"value": 0.75}
